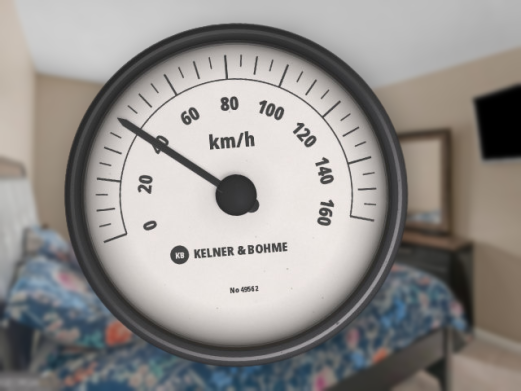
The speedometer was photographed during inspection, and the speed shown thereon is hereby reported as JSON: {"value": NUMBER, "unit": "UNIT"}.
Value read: {"value": 40, "unit": "km/h"}
